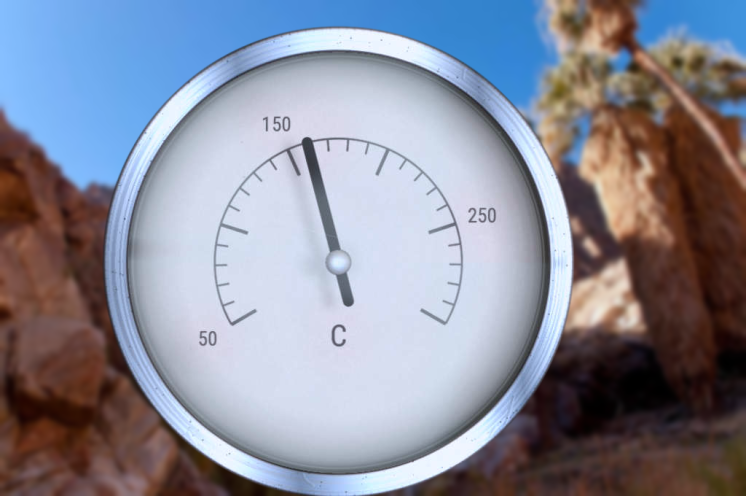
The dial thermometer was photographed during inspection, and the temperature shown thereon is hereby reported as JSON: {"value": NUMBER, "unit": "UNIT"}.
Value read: {"value": 160, "unit": "°C"}
